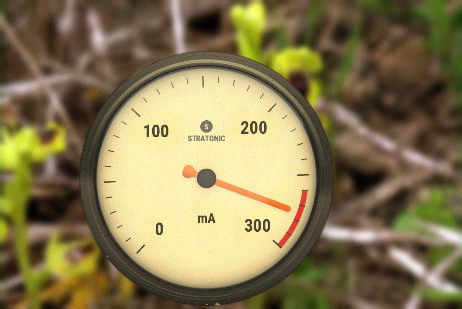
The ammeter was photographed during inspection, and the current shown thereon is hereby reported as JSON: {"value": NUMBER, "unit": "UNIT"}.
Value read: {"value": 275, "unit": "mA"}
